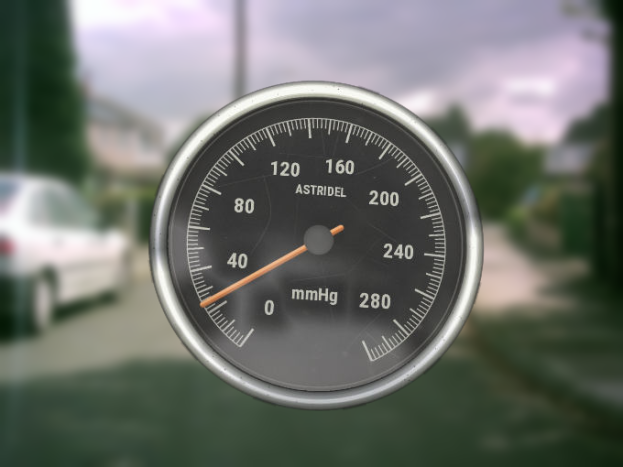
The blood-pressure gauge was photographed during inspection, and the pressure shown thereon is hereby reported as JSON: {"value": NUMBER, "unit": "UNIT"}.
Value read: {"value": 24, "unit": "mmHg"}
